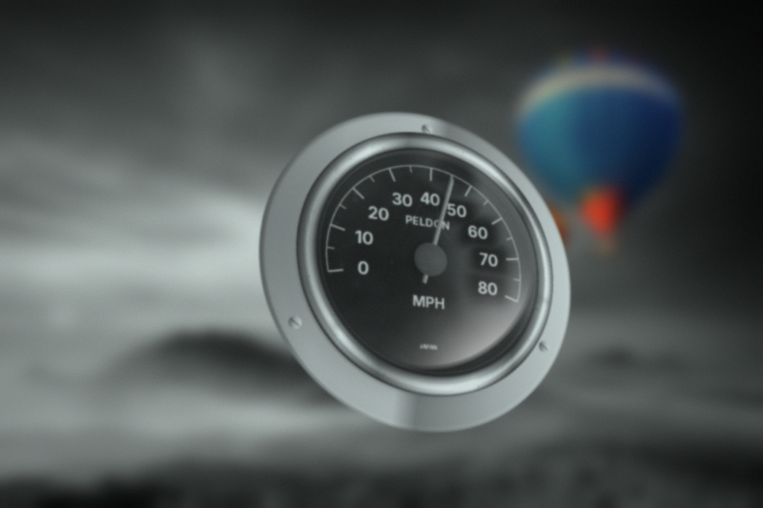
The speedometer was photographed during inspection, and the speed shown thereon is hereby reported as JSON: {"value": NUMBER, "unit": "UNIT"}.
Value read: {"value": 45, "unit": "mph"}
